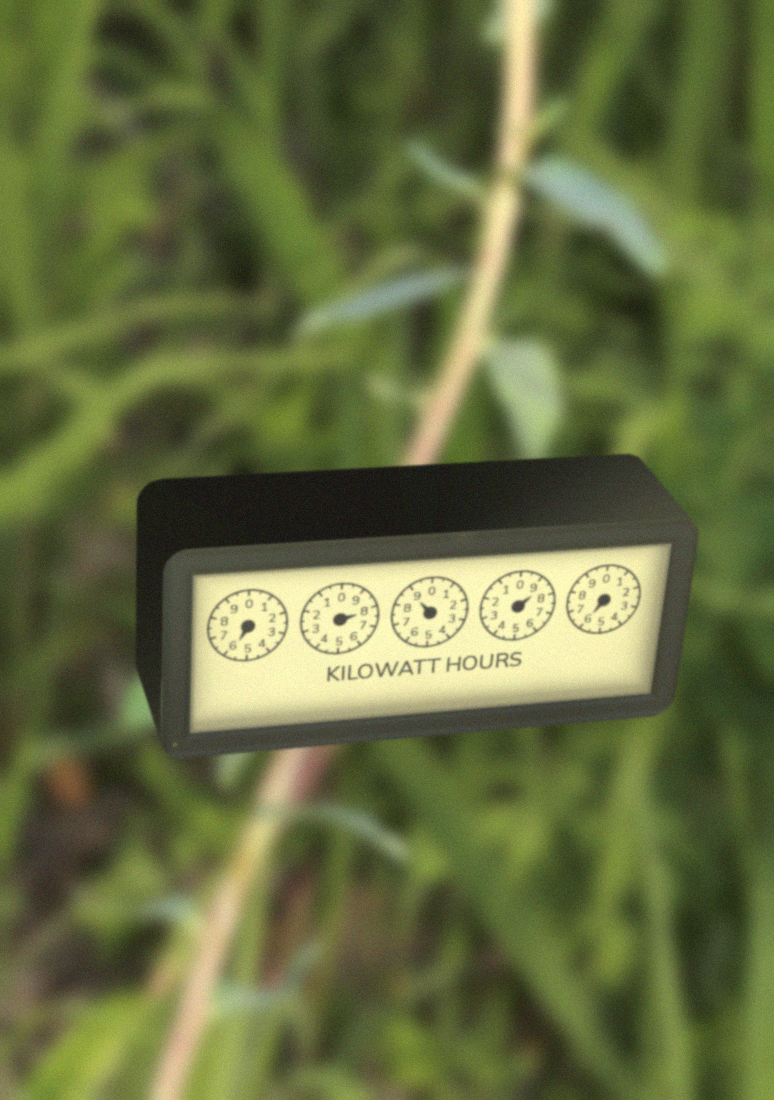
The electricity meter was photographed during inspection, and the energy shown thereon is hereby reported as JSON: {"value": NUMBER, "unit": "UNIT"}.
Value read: {"value": 57886, "unit": "kWh"}
